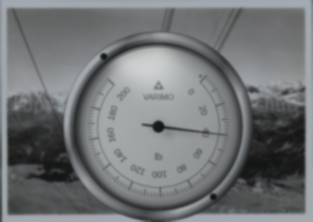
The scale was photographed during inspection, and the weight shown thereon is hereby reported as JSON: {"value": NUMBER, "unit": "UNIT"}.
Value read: {"value": 40, "unit": "lb"}
